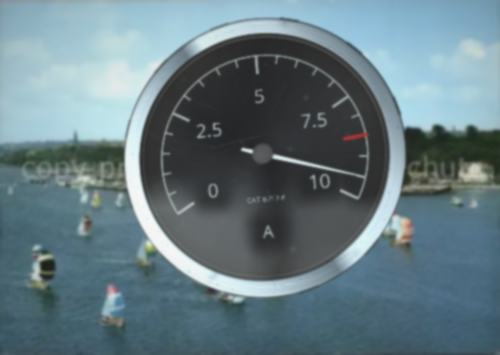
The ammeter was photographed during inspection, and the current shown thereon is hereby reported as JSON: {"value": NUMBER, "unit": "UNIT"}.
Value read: {"value": 9.5, "unit": "A"}
